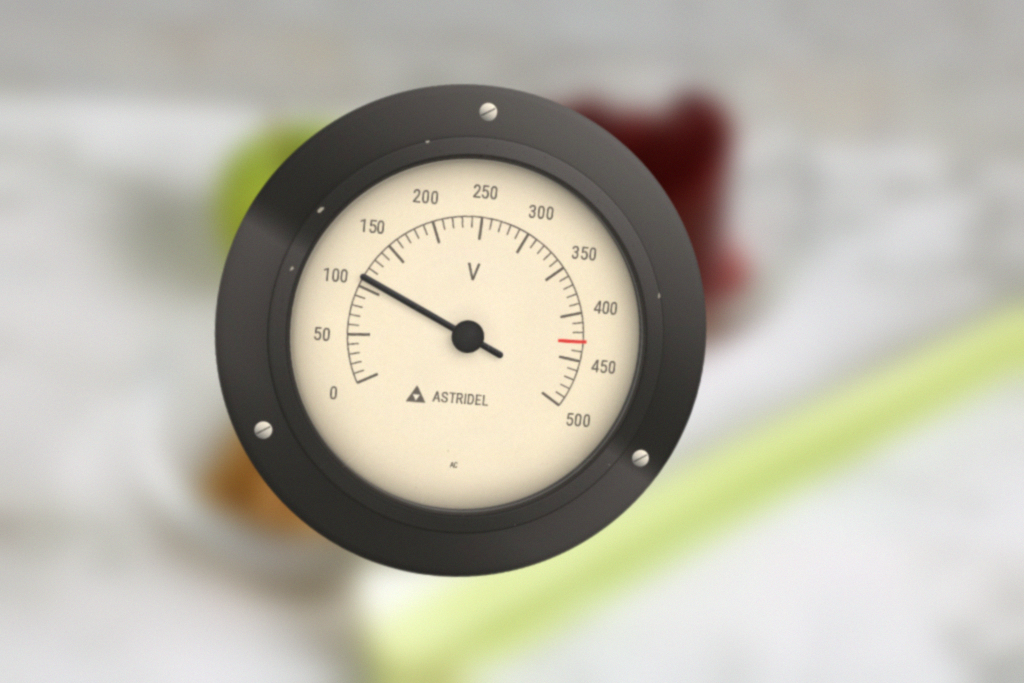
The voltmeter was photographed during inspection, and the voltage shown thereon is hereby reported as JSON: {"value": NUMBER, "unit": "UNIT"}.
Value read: {"value": 110, "unit": "V"}
